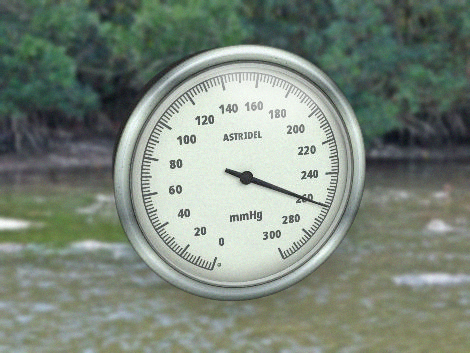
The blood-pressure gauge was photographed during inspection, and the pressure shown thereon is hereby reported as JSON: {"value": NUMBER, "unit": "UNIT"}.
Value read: {"value": 260, "unit": "mmHg"}
